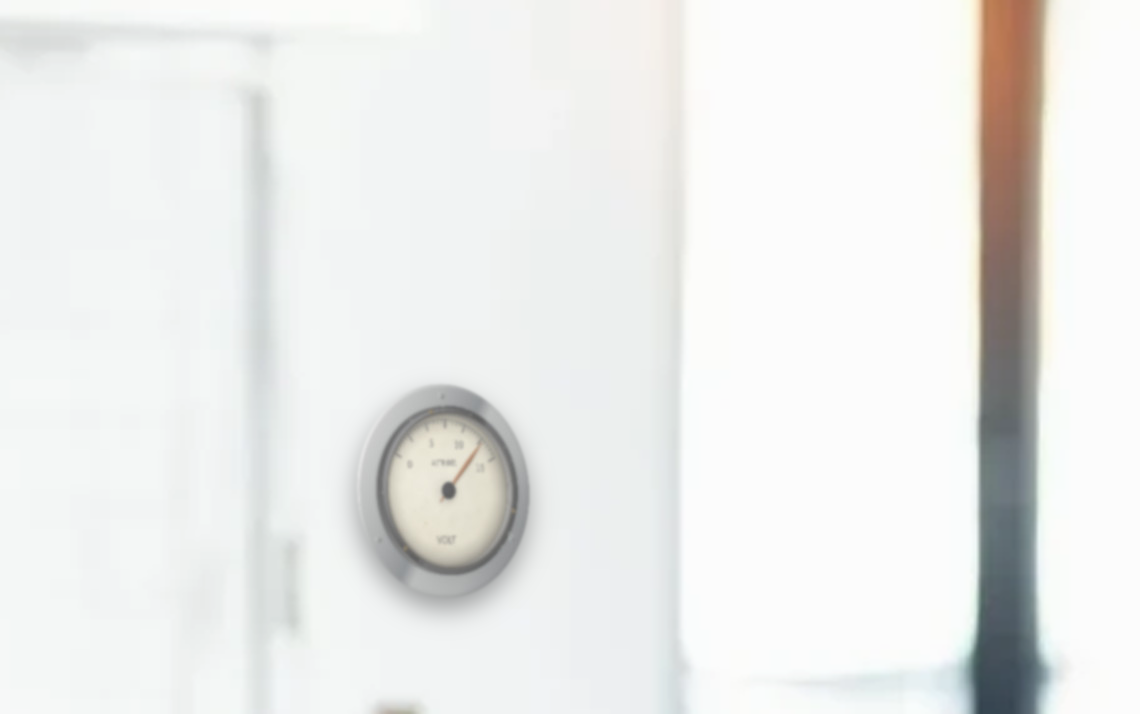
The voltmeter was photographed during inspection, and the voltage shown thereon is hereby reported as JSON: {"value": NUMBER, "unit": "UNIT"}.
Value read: {"value": 12.5, "unit": "V"}
